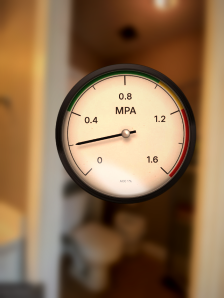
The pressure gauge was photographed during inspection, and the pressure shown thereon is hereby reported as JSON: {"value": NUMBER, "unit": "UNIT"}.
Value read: {"value": 0.2, "unit": "MPa"}
